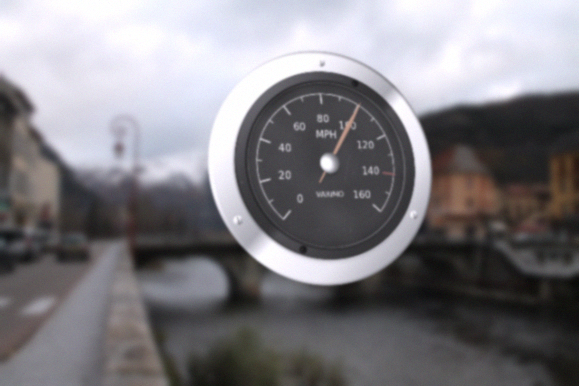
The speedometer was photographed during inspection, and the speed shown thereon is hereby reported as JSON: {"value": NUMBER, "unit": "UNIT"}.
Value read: {"value": 100, "unit": "mph"}
